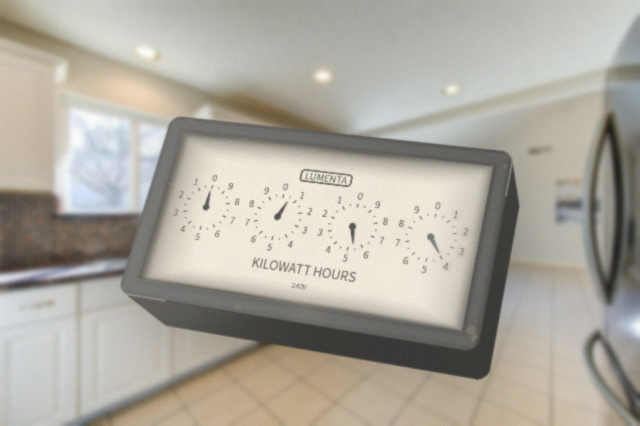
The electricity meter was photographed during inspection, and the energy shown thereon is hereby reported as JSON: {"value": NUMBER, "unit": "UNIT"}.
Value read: {"value": 54, "unit": "kWh"}
